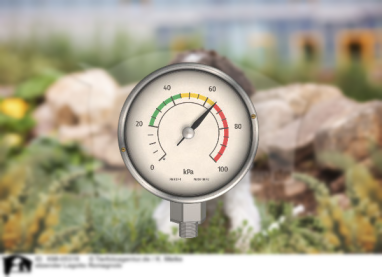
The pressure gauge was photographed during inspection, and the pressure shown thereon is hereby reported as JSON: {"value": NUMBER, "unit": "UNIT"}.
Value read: {"value": 65, "unit": "kPa"}
